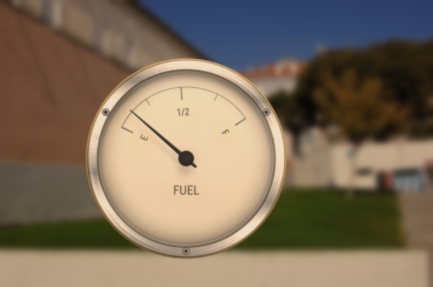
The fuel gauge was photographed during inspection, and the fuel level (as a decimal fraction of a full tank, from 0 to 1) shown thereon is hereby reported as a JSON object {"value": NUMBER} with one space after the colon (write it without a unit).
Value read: {"value": 0.125}
